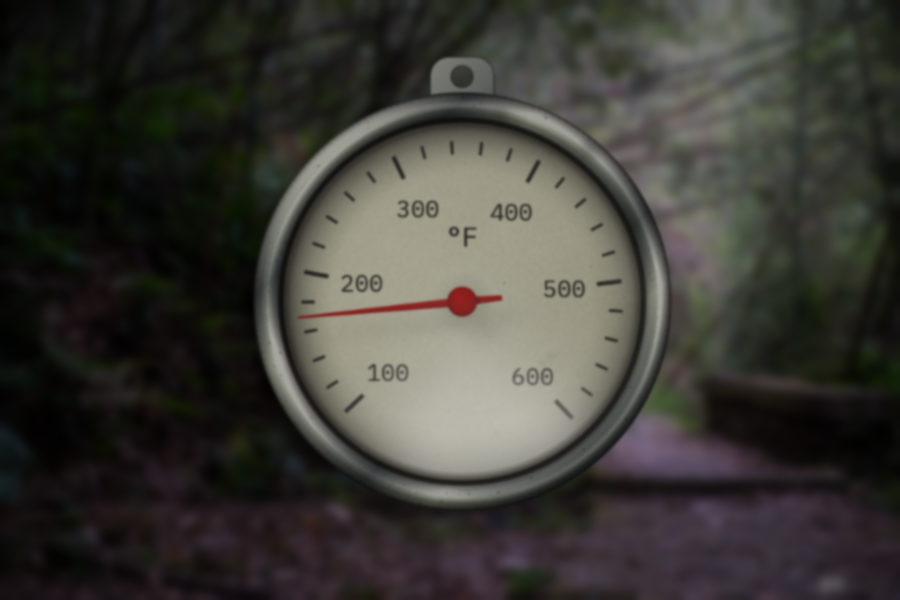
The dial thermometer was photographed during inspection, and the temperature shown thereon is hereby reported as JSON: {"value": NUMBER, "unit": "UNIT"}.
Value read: {"value": 170, "unit": "°F"}
